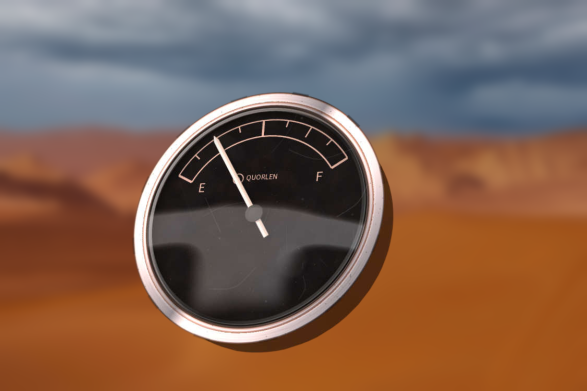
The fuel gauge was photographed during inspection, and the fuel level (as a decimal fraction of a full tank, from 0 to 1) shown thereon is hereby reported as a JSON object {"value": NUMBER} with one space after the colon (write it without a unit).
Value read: {"value": 0.25}
